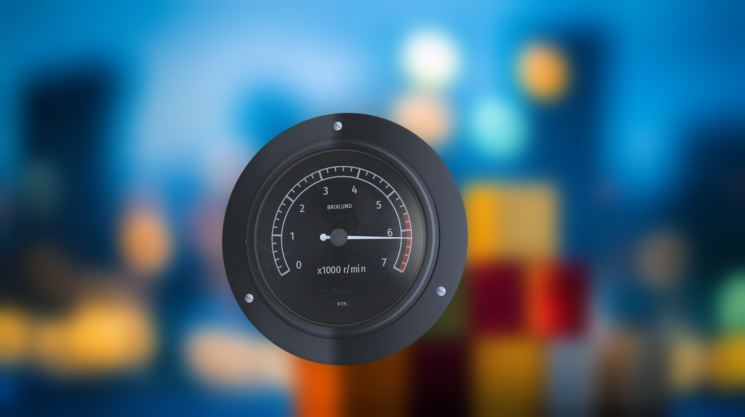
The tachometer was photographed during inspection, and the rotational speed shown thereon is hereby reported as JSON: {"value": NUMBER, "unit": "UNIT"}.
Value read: {"value": 6200, "unit": "rpm"}
